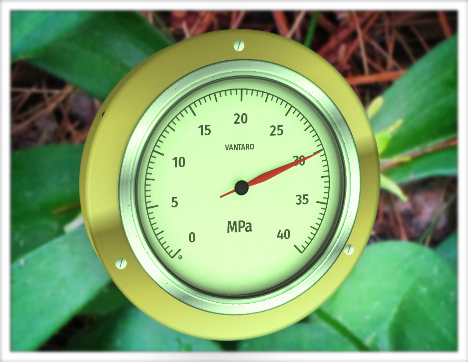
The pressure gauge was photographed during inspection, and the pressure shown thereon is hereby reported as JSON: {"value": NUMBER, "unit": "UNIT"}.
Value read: {"value": 30, "unit": "MPa"}
